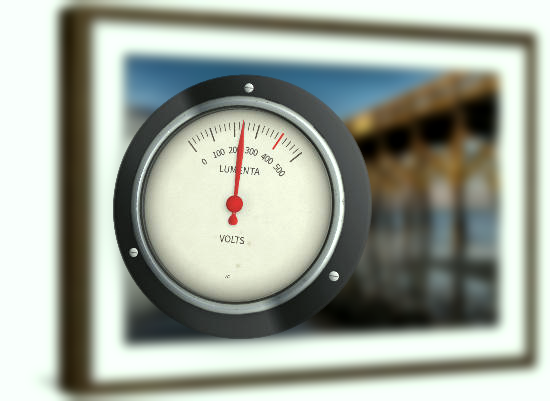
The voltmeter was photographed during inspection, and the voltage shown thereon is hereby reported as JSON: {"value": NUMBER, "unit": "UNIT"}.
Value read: {"value": 240, "unit": "V"}
